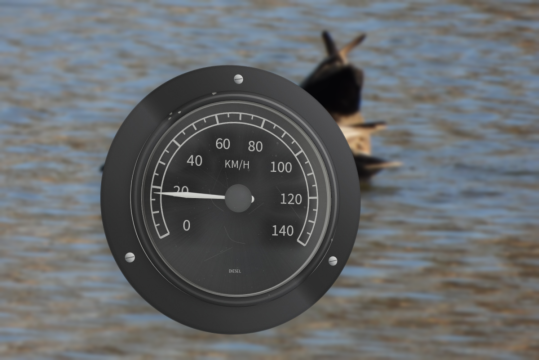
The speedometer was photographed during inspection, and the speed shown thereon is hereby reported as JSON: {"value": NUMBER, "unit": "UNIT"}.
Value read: {"value": 17.5, "unit": "km/h"}
